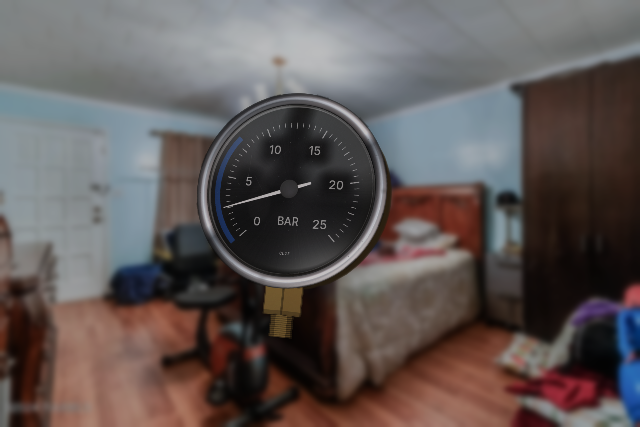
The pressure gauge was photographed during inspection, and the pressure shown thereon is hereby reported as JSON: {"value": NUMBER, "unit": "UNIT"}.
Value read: {"value": 2.5, "unit": "bar"}
